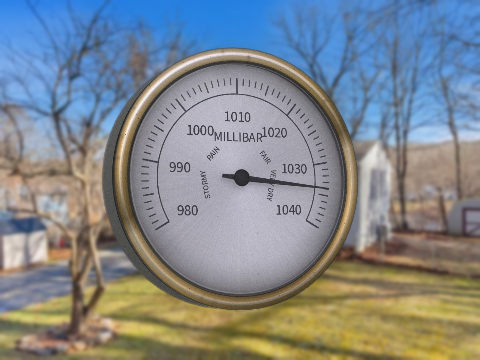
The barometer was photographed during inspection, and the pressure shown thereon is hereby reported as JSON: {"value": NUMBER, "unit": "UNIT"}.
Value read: {"value": 1034, "unit": "mbar"}
